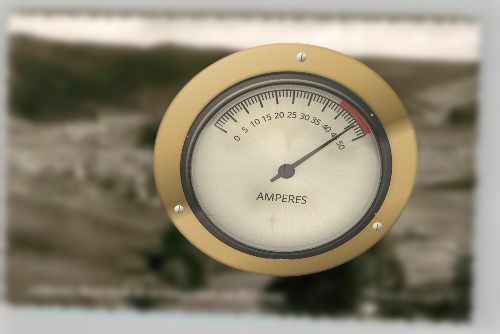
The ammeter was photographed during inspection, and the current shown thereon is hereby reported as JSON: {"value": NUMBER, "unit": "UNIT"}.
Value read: {"value": 45, "unit": "A"}
